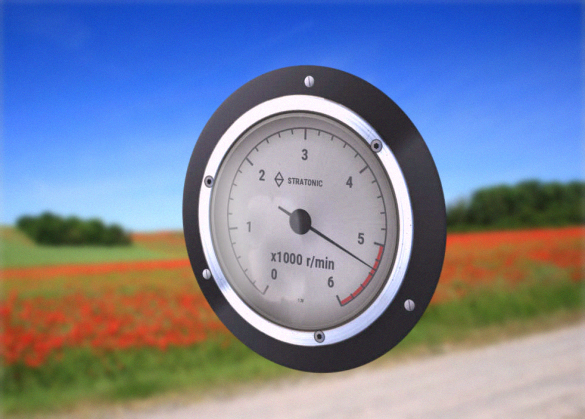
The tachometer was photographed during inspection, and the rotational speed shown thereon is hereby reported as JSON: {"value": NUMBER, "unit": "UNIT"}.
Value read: {"value": 5300, "unit": "rpm"}
